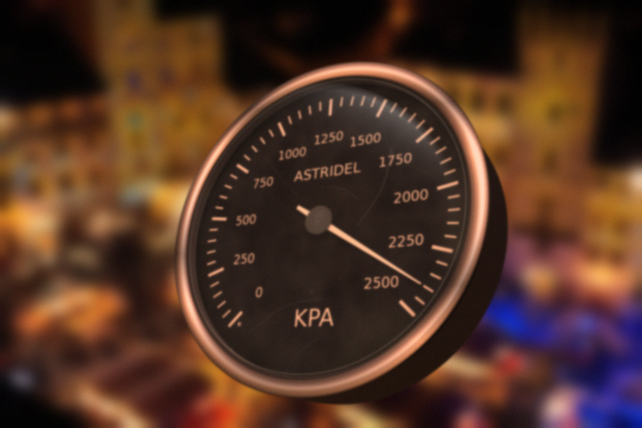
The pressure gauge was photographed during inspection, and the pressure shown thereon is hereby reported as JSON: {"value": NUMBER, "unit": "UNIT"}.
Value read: {"value": 2400, "unit": "kPa"}
